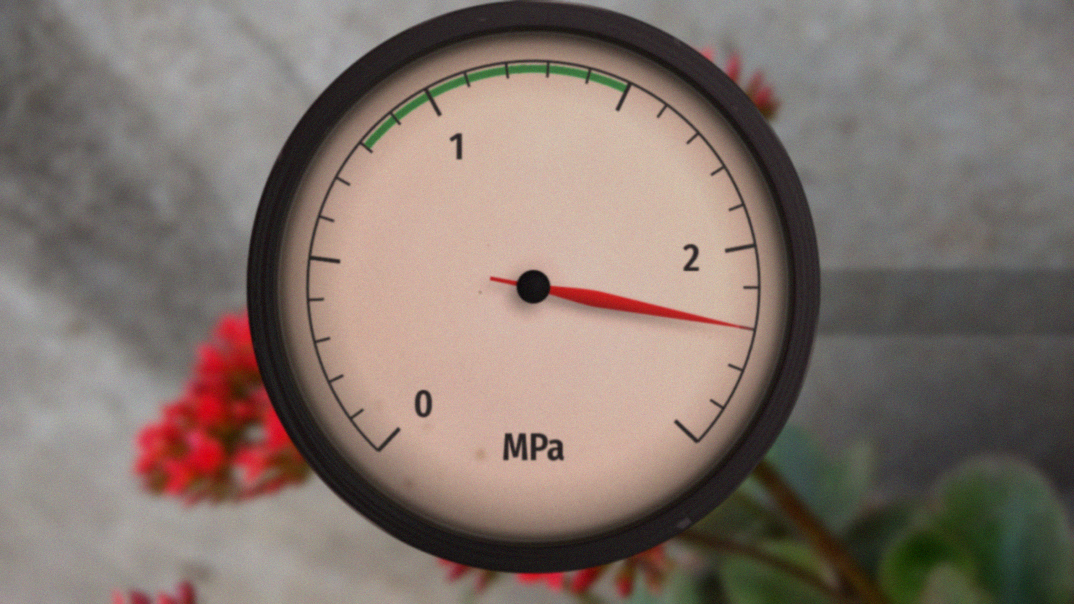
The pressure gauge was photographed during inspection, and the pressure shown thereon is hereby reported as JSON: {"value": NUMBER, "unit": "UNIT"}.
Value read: {"value": 2.2, "unit": "MPa"}
